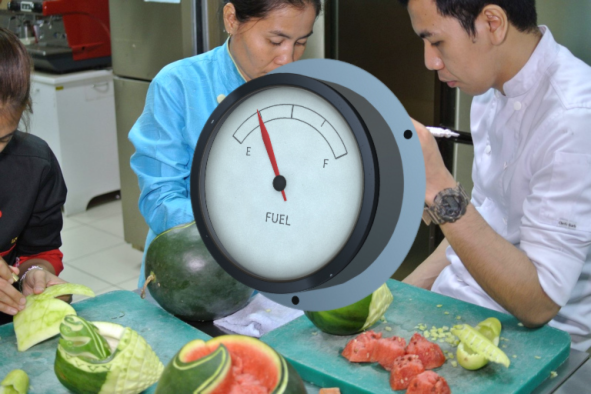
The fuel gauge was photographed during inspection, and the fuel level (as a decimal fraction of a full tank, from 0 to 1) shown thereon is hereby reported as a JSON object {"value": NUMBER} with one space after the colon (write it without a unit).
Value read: {"value": 0.25}
